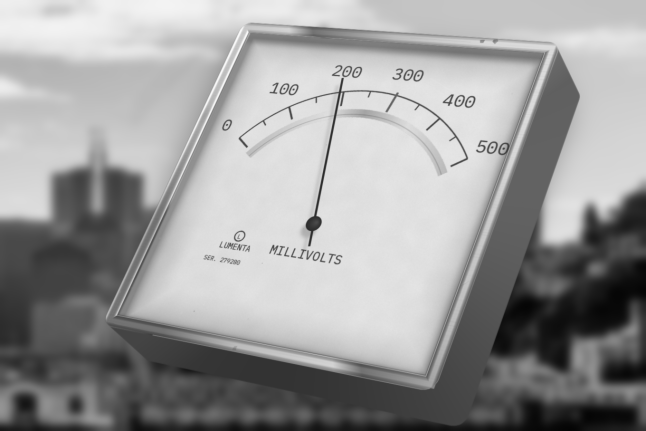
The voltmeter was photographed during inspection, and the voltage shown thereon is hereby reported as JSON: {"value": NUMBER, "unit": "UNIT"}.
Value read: {"value": 200, "unit": "mV"}
